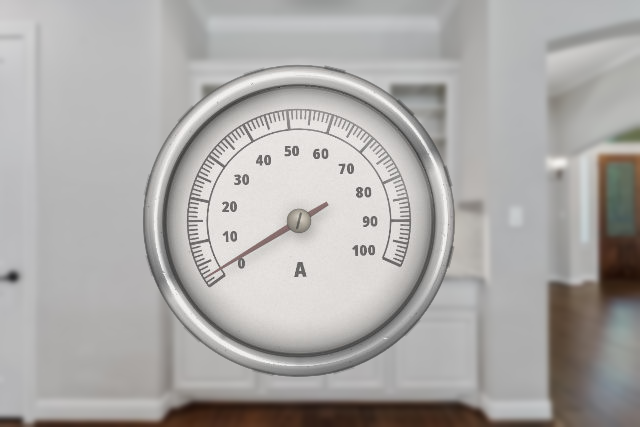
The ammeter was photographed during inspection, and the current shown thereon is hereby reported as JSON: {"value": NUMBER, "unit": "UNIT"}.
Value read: {"value": 2, "unit": "A"}
